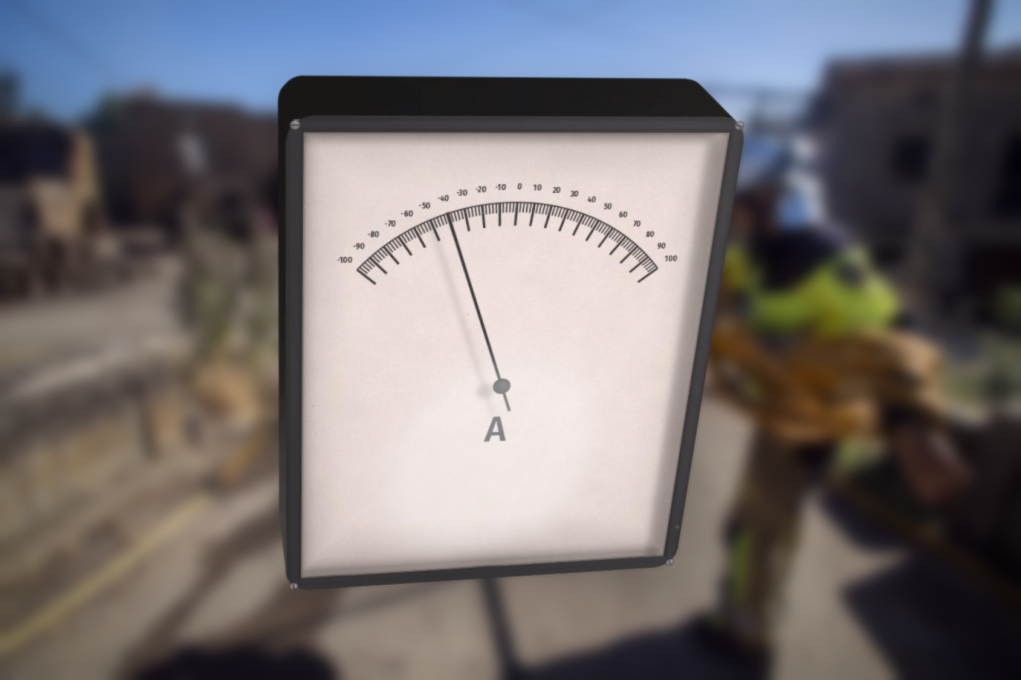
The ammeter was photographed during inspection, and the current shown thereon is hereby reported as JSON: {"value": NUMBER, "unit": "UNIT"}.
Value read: {"value": -40, "unit": "A"}
